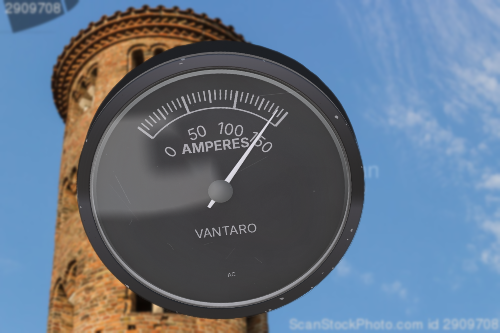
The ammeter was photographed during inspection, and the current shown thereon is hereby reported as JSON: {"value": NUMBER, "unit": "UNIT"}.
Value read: {"value": 140, "unit": "A"}
